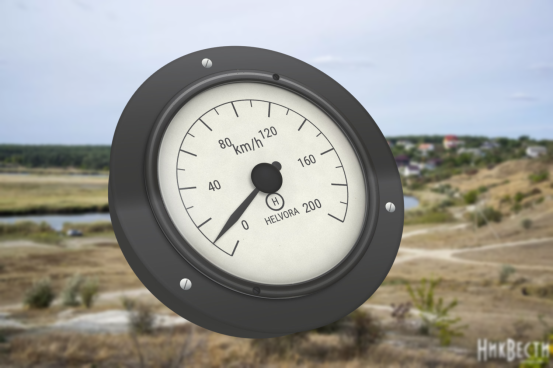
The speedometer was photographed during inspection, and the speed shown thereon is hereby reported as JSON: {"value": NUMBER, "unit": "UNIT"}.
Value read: {"value": 10, "unit": "km/h"}
